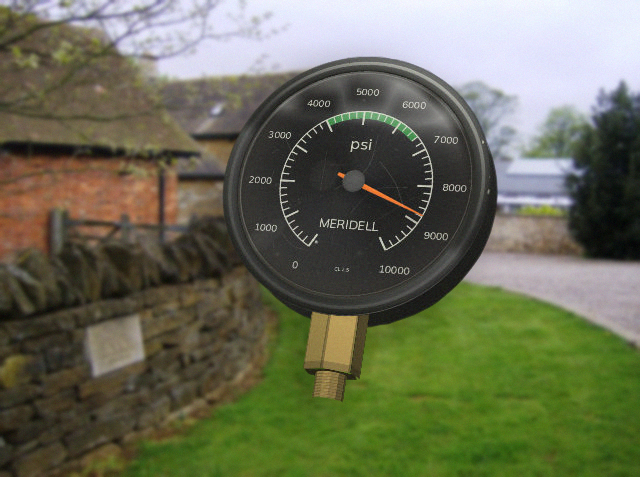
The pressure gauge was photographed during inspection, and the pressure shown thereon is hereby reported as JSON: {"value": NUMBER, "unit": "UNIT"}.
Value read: {"value": 8800, "unit": "psi"}
